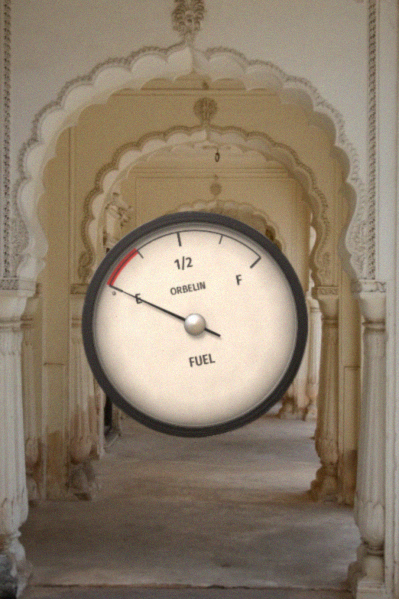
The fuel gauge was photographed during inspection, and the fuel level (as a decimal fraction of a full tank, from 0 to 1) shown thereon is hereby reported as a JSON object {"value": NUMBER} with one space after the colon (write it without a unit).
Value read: {"value": 0}
